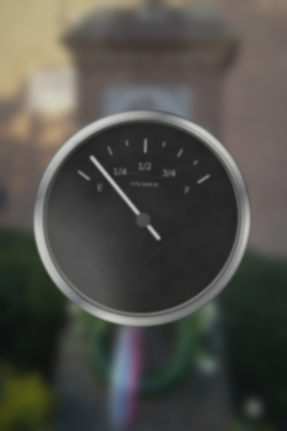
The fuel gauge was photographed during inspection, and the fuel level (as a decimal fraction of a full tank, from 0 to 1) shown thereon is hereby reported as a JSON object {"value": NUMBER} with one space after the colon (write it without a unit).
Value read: {"value": 0.125}
